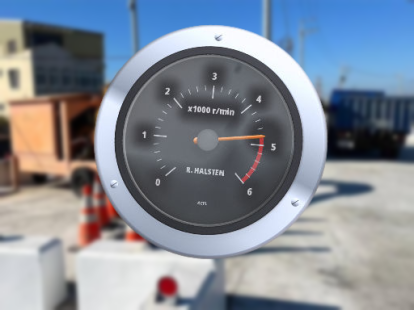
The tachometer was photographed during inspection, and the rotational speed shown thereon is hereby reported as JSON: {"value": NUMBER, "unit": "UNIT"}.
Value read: {"value": 4800, "unit": "rpm"}
